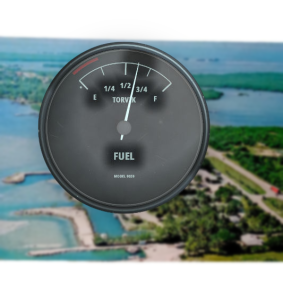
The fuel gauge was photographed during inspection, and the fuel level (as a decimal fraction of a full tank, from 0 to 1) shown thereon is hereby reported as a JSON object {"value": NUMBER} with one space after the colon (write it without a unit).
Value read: {"value": 0.625}
